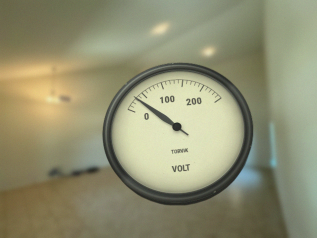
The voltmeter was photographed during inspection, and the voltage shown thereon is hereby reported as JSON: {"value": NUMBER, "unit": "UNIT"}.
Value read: {"value": 30, "unit": "V"}
